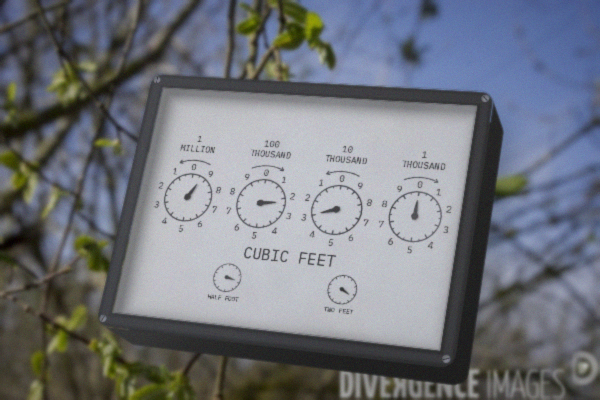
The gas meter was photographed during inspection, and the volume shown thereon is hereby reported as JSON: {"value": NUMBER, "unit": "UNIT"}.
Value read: {"value": 923000, "unit": "ft³"}
